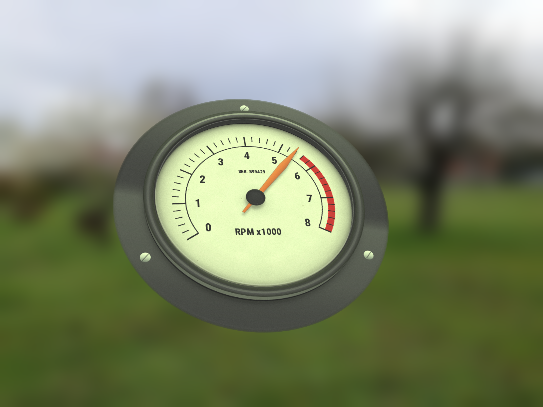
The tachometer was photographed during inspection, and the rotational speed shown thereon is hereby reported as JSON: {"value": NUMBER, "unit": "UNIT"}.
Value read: {"value": 5400, "unit": "rpm"}
